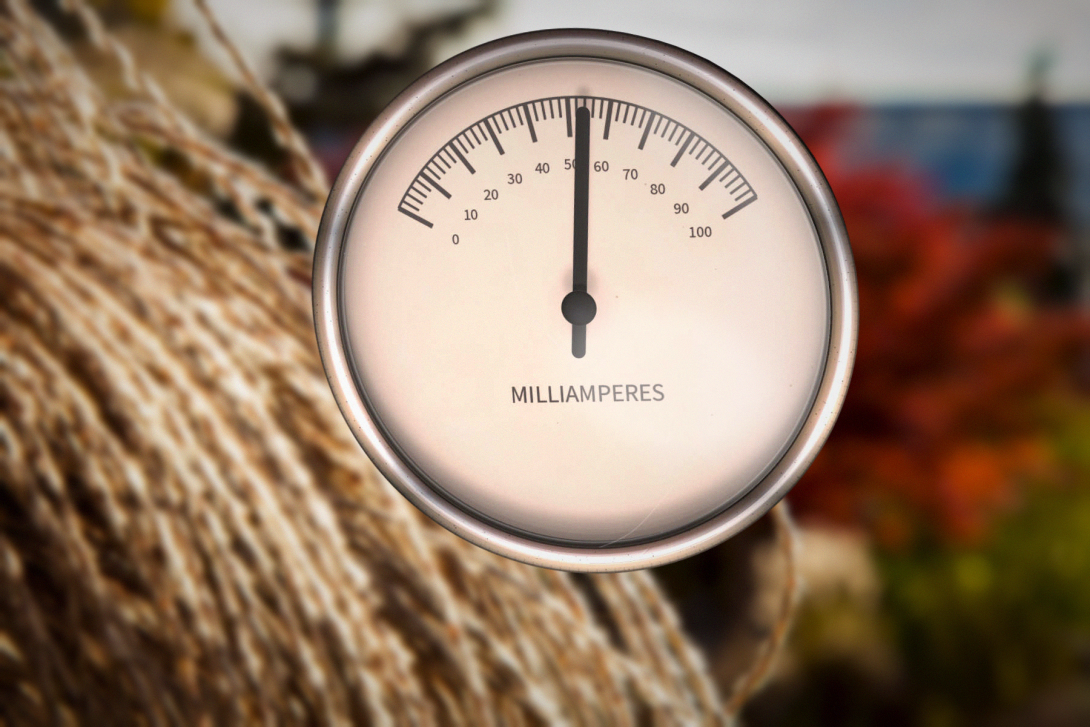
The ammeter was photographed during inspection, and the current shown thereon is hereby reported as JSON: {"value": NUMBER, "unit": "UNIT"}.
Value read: {"value": 54, "unit": "mA"}
